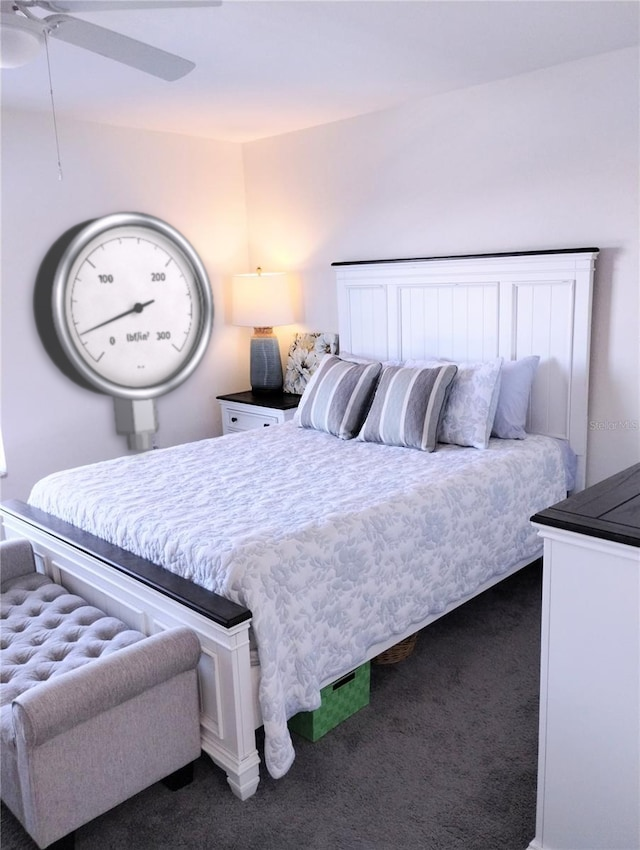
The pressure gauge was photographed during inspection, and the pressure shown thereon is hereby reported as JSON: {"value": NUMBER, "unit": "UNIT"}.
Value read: {"value": 30, "unit": "psi"}
